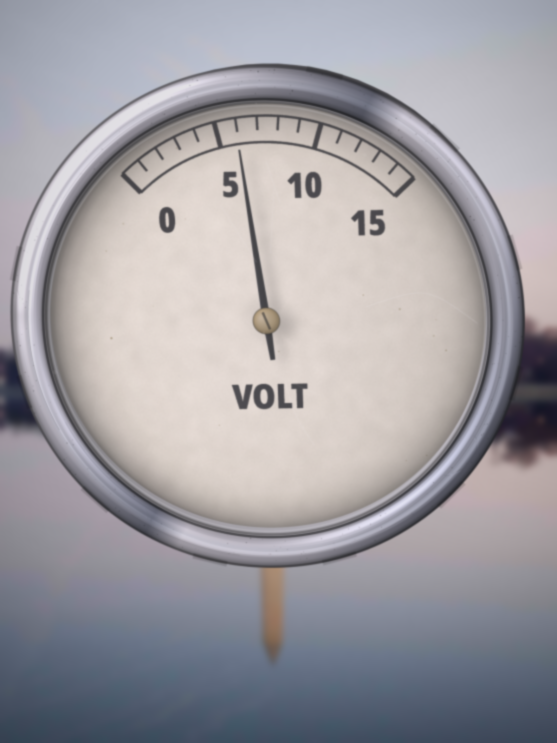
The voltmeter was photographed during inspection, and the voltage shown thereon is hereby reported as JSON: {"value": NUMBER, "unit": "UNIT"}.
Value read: {"value": 6, "unit": "V"}
